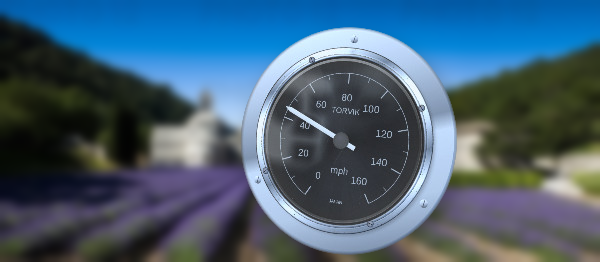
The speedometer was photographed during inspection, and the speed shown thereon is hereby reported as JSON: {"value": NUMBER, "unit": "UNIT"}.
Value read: {"value": 45, "unit": "mph"}
